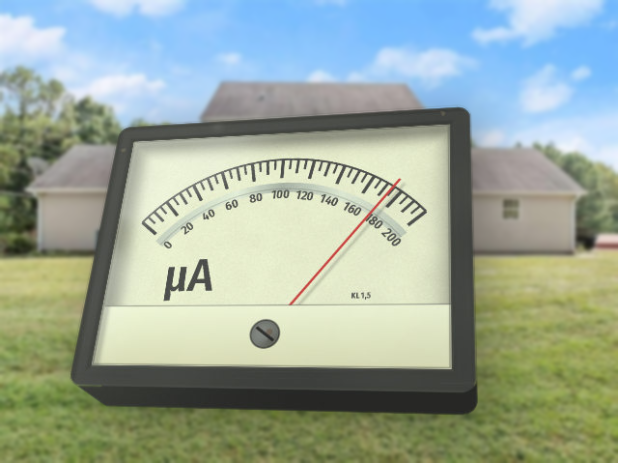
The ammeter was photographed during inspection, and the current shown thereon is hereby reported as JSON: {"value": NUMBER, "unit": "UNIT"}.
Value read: {"value": 175, "unit": "µA"}
